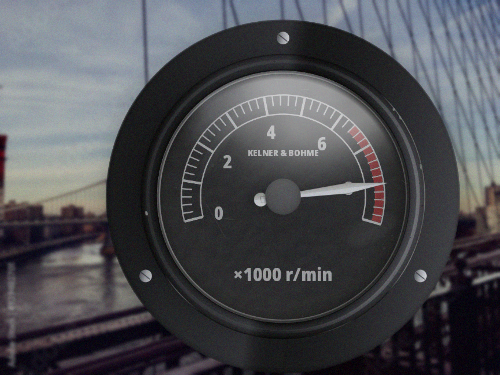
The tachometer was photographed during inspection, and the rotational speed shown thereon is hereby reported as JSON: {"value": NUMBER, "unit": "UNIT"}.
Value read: {"value": 8000, "unit": "rpm"}
